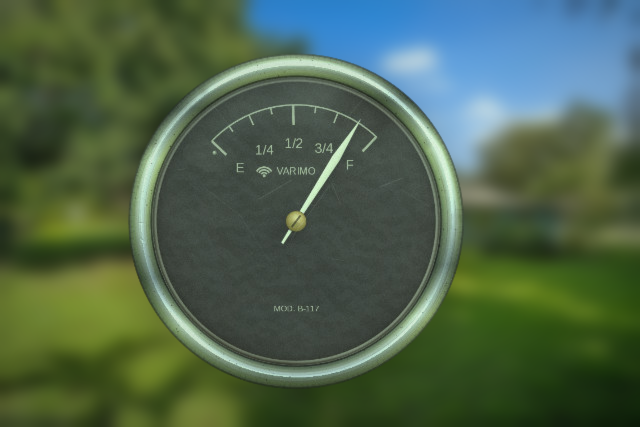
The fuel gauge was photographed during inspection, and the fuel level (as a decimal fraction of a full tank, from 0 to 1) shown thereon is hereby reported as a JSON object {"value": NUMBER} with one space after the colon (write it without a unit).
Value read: {"value": 0.875}
